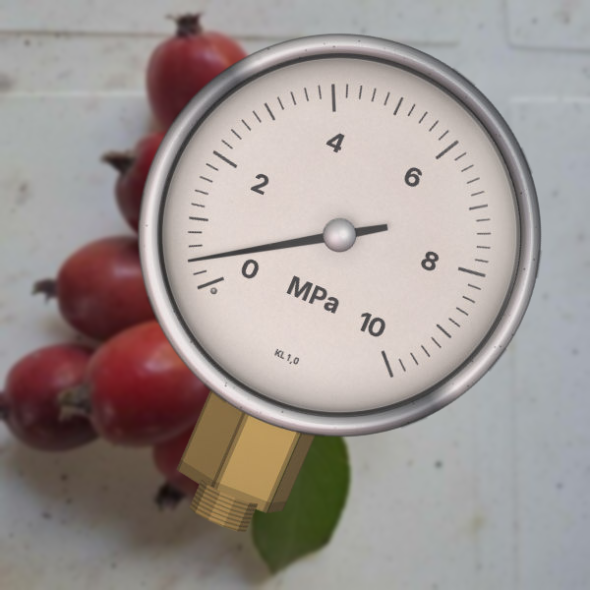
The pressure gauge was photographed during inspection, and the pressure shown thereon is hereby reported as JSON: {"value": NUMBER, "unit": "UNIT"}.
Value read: {"value": 0.4, "unit": "MPa"}
